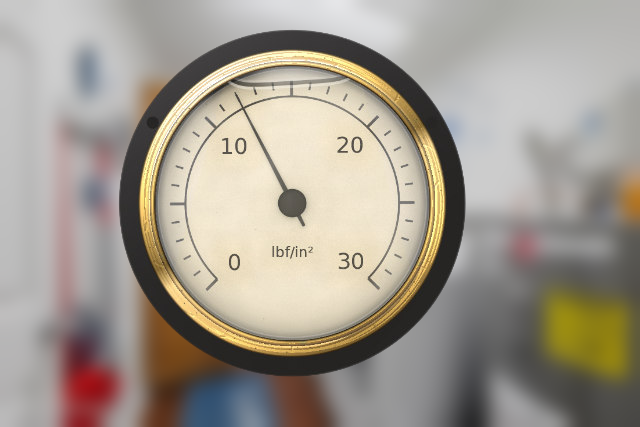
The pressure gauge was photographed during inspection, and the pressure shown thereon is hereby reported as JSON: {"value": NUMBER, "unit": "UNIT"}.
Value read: {"value": 12, "unit": "psi"}
